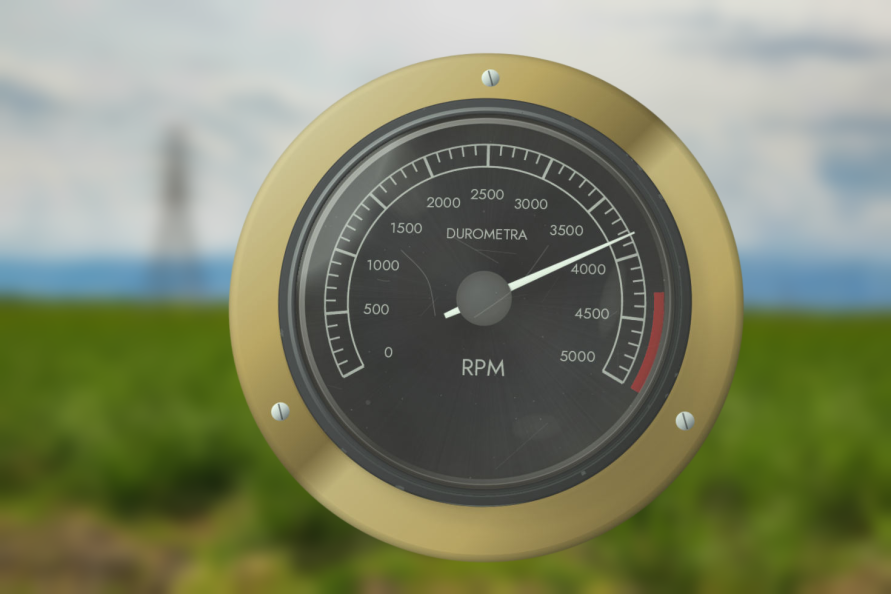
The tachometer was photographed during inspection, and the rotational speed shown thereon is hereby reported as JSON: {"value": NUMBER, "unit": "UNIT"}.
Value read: {"value": 3850, "unit": "rpm"}
